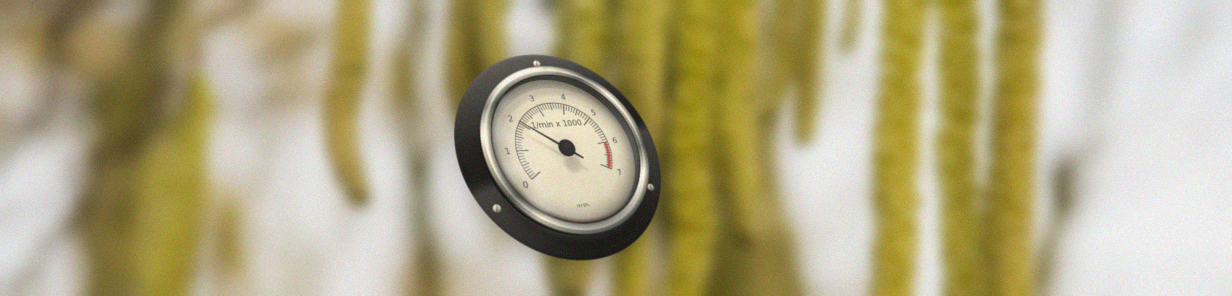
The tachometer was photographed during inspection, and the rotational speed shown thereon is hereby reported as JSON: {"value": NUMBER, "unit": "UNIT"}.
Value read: {"value": 2000, "unit": "rpm"}
